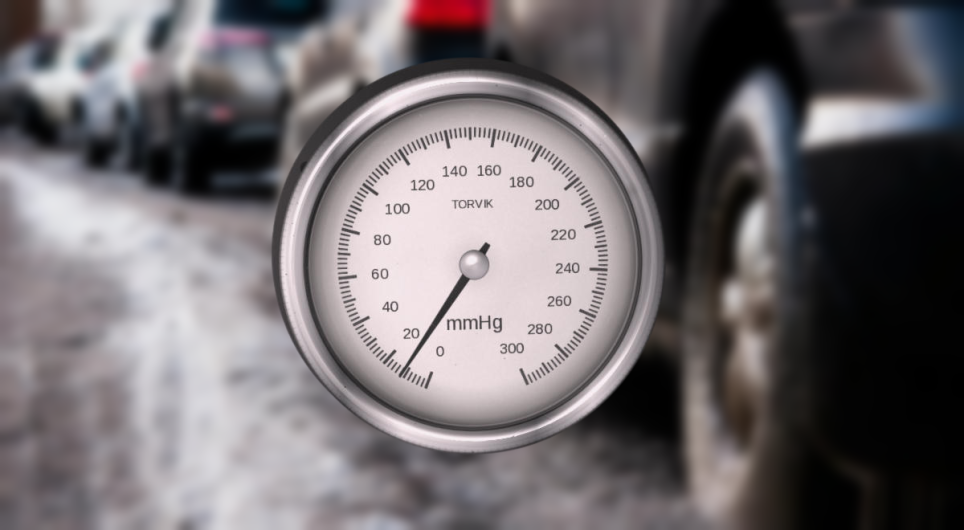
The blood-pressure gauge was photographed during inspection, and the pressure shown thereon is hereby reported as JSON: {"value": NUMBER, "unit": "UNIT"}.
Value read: {"value": 12, "unit": "mmHg"}
